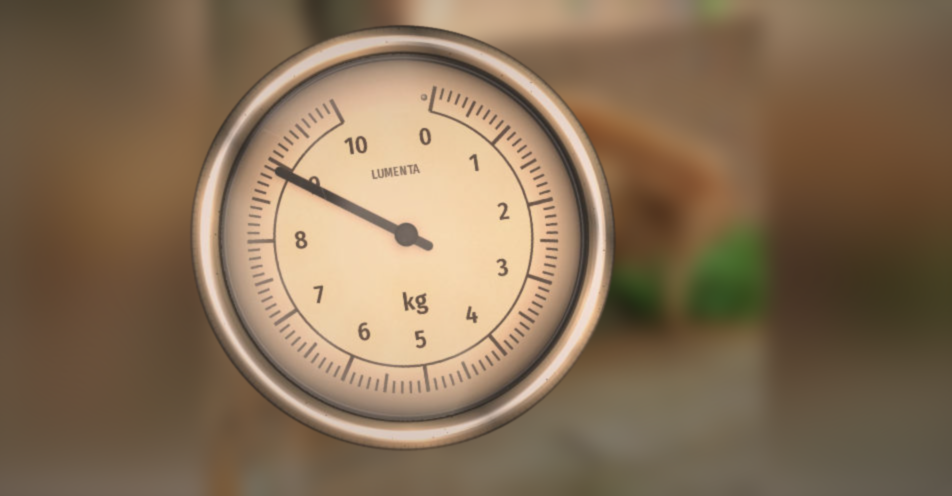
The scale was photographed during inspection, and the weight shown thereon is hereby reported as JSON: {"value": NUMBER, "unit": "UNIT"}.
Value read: {"value": 8.9, "unit": "kg"}
